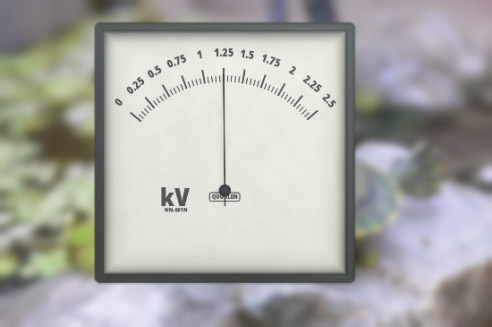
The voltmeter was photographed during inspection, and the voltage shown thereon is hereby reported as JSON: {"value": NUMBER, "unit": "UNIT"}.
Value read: {"value": 1.25, "unit": "kV"}
